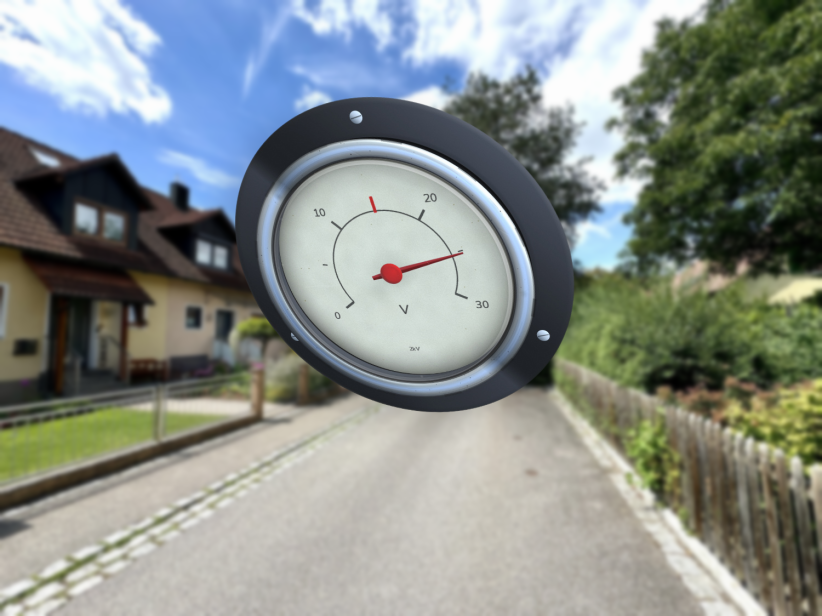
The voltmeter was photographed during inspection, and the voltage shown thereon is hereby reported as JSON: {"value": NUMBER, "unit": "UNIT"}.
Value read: {"value": 25, "unit": "V"}
